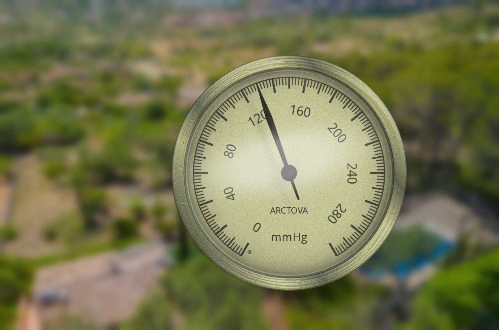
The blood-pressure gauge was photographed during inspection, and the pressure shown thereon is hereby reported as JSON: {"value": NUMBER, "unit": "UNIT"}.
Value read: {"value": 130, "unit": "mmHg"}
